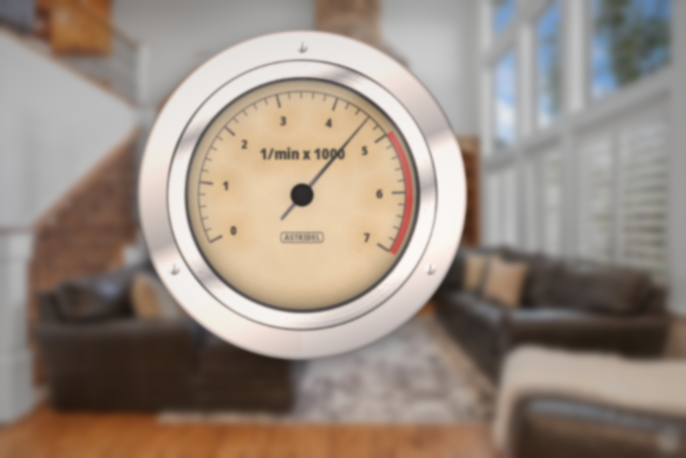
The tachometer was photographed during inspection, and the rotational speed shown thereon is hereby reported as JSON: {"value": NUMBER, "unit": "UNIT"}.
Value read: {"value": 4600, "unit": "rpm"}
